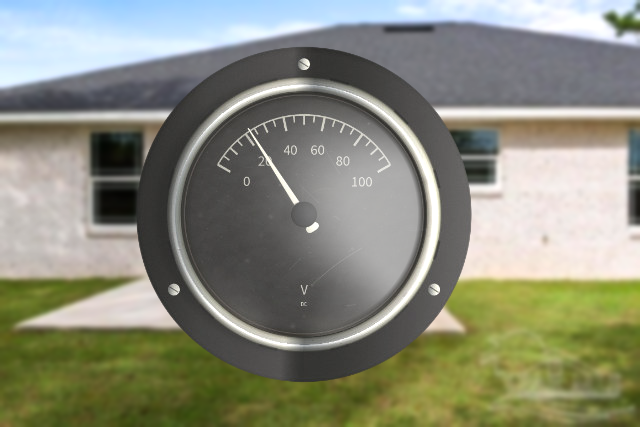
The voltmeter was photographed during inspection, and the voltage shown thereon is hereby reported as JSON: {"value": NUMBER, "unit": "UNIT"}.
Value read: {"value": 22.5, "unit": "V"}
